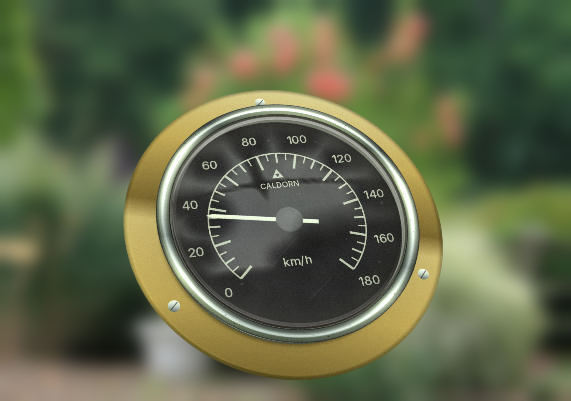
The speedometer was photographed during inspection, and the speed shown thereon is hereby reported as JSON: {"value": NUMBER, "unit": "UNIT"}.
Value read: {"value": 35, "unit": "km/h"}
